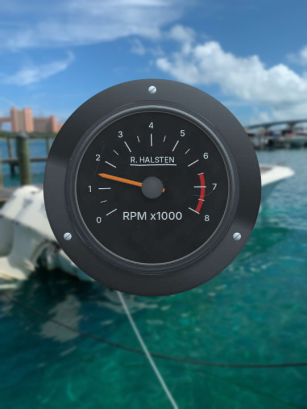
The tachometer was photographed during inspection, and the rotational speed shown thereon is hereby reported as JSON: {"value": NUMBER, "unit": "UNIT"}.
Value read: {"value": 1500, "unit": "rpm"}
